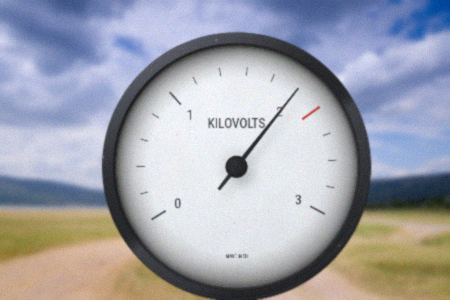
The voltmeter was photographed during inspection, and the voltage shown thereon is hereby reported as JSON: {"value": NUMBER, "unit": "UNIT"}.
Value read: {"value": 2, "unit": "kV"}
